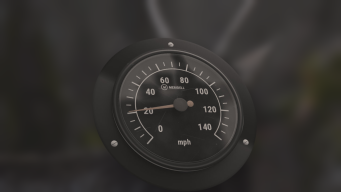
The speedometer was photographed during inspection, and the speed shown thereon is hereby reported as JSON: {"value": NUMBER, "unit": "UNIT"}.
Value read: {"value": 20, "unit": "mph"}
